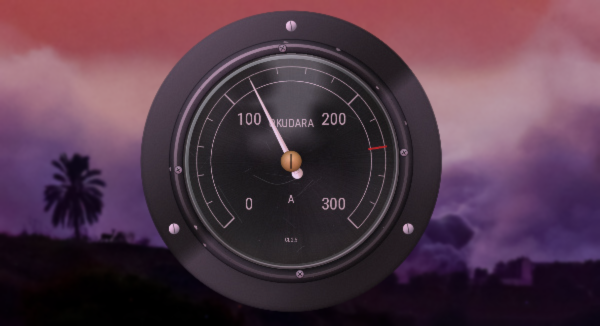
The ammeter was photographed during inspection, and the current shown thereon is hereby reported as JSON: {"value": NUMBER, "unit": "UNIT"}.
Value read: {"value": 120, "unit": "A"}
